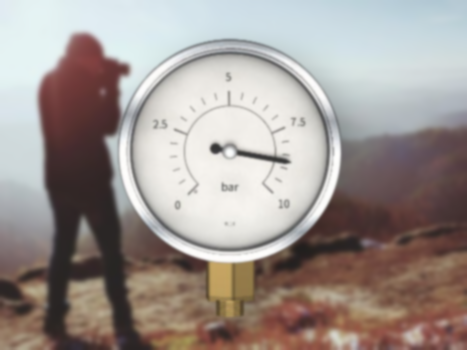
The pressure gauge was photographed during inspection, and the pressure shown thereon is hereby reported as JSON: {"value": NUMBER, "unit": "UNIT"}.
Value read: {"value": 8.75, "unit": "bar"}
